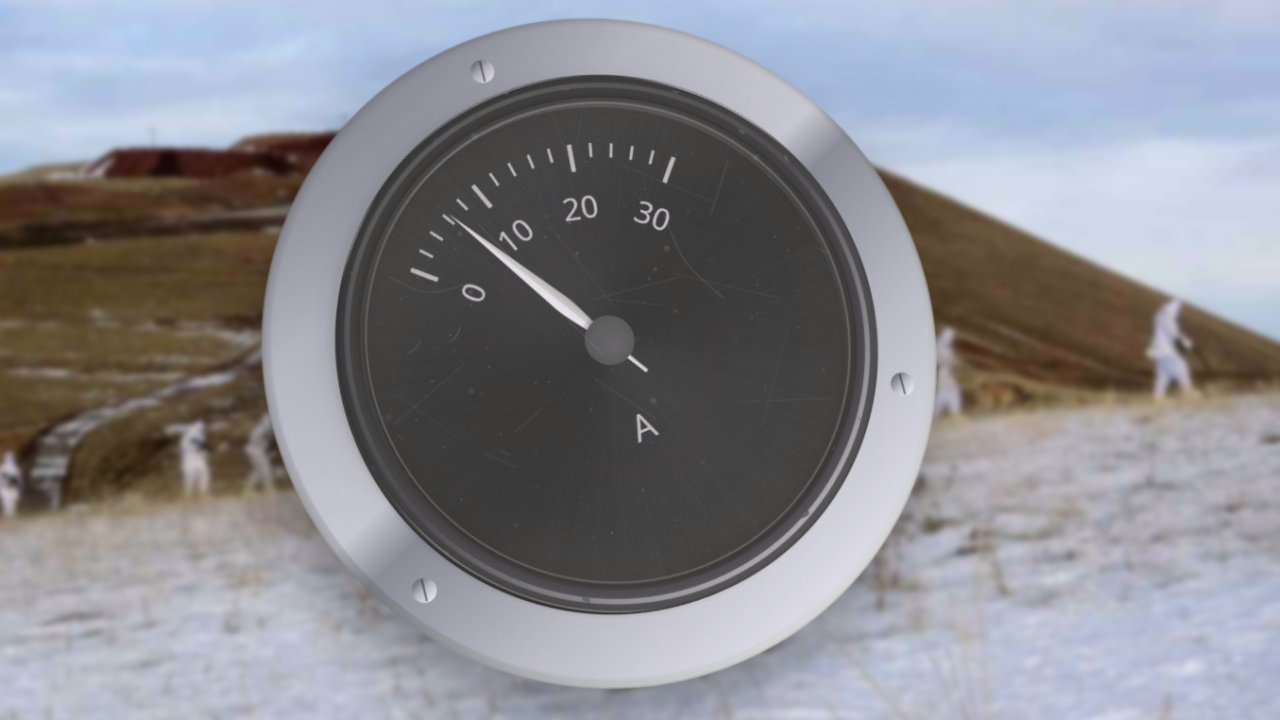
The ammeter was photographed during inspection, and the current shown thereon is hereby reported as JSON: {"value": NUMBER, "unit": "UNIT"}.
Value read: {"value": 6, "unit": "A"}
